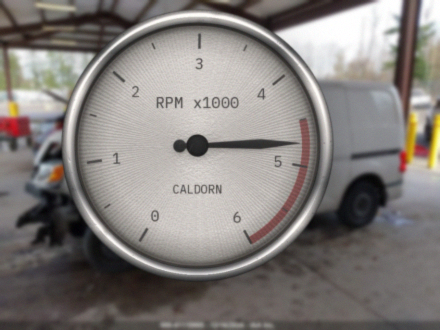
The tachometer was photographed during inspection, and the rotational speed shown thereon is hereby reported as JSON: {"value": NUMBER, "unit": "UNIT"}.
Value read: {"value": 4750, "unit": "rpm"}
